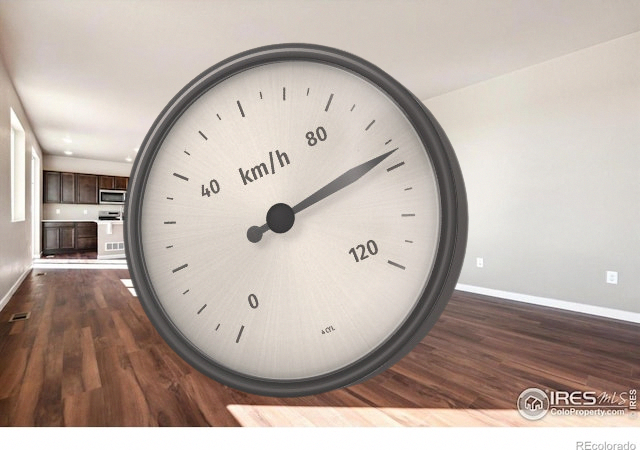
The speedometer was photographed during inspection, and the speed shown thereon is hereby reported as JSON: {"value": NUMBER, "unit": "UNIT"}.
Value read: {"value": 97.5, "unit": "km/h"}
